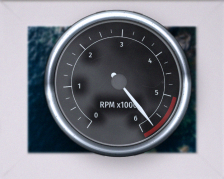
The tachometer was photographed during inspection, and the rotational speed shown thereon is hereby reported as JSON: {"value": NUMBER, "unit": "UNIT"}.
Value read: {"value": 5750, "unit": "rpm"}
